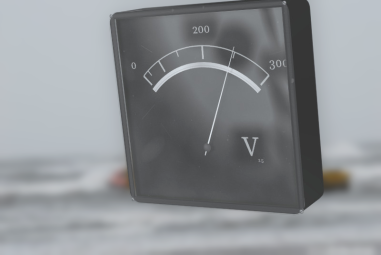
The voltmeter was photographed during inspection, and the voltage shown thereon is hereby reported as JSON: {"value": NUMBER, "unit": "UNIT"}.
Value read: {"value": 250, "unit": "V"}
